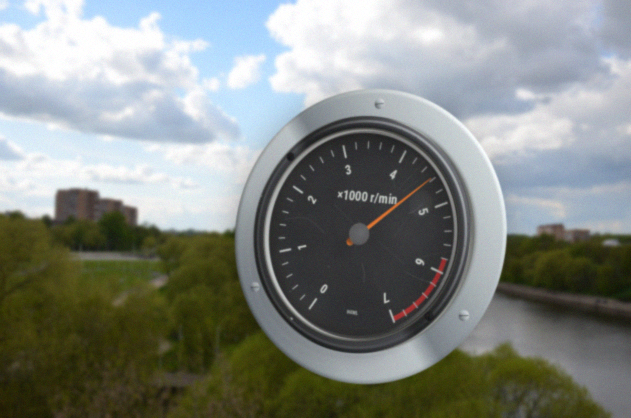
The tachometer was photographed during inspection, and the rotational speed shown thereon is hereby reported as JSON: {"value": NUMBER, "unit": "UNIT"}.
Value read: {"value": 4600, "unit": "rpm"}
